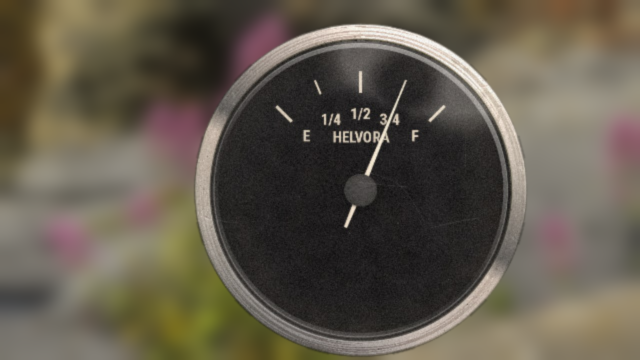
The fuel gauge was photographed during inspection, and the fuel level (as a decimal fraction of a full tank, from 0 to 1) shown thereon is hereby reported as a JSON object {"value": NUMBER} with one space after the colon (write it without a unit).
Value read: {"value": 0.75}
